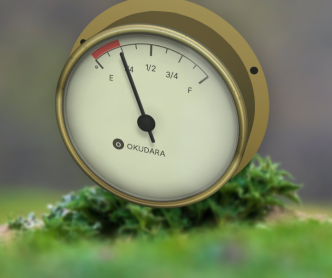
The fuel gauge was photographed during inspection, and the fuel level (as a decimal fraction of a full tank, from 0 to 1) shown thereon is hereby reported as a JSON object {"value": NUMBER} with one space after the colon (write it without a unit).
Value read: {"value": 0.25}
